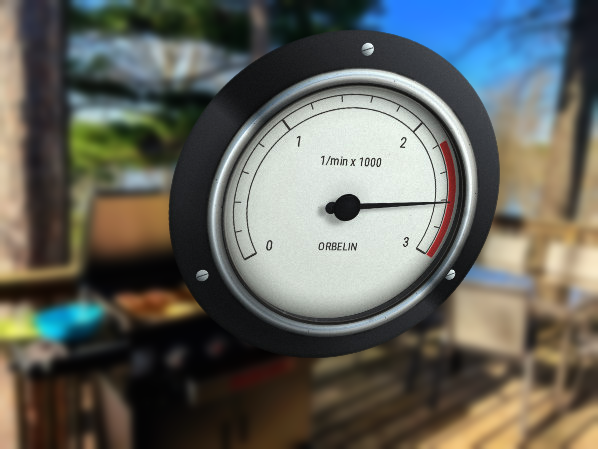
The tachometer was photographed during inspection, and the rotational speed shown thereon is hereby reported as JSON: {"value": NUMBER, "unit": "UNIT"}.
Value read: {"value": 2600, "unit": "rpm"}
